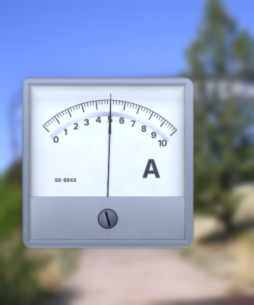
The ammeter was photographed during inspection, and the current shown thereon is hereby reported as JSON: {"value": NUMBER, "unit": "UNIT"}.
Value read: {"value": 5, "unit": "A"}
